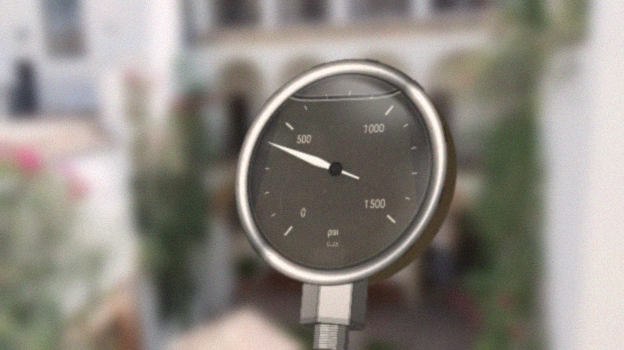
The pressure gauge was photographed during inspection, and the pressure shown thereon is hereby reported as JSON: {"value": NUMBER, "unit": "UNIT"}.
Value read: {"value": 400, "unit": "psi"}
